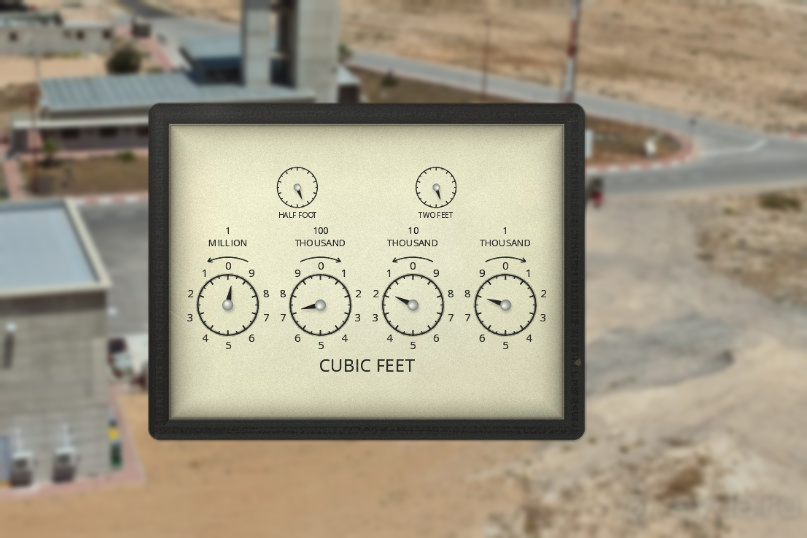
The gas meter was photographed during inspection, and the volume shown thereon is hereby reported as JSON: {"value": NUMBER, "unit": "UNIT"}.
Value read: {"value": 971800, "unit": "ft³"}
